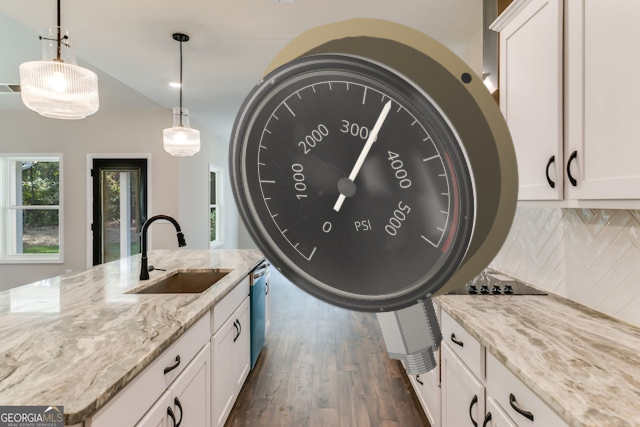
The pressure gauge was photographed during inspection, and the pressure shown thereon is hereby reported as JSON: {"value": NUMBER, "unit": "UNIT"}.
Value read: {"value": 3300, "unit": "psi"}
